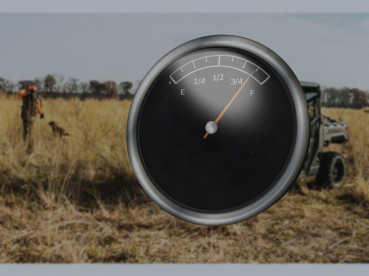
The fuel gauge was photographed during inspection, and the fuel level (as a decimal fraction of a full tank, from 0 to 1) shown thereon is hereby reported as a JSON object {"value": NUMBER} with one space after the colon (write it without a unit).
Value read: {"value": 0.875}
